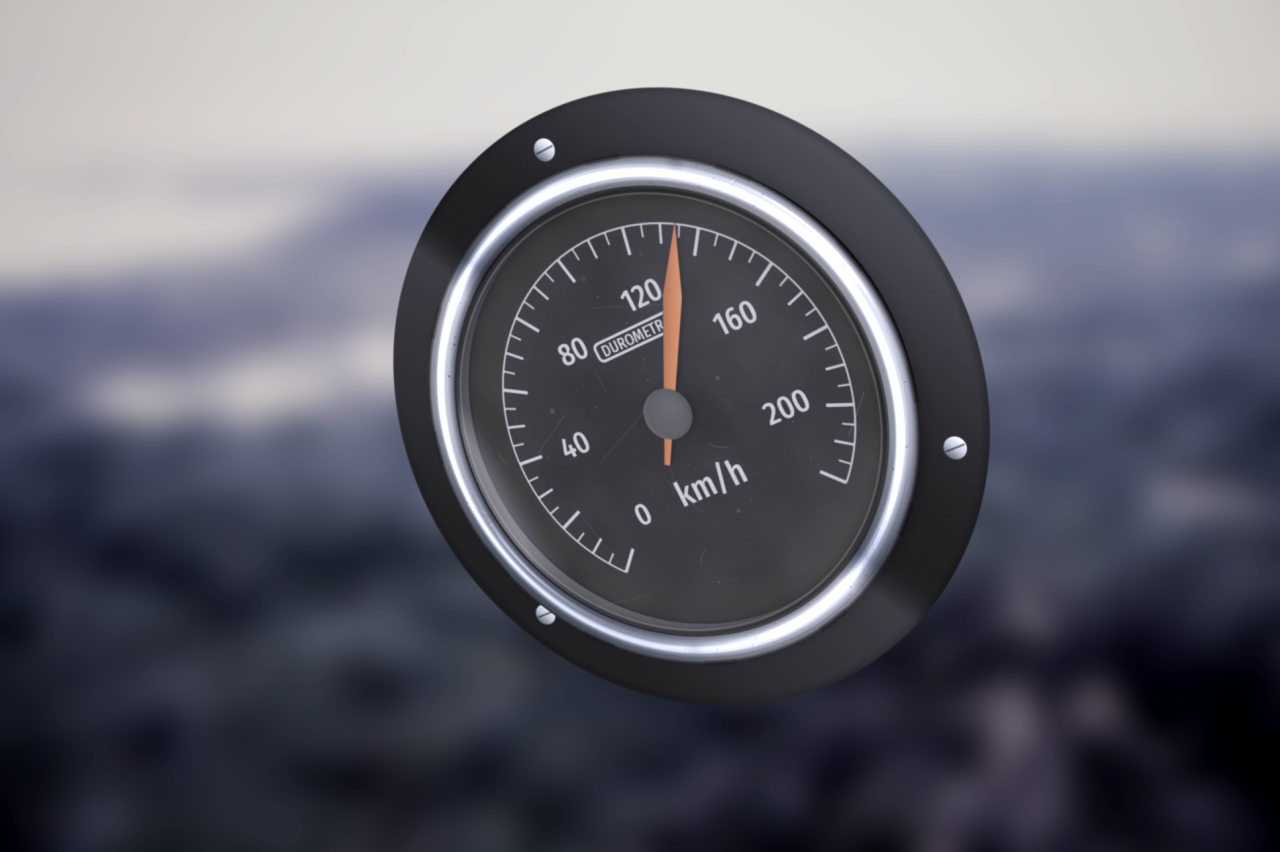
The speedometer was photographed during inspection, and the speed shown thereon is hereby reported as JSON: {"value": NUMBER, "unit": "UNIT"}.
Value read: {"value": 135, "unit": "km/h"}
